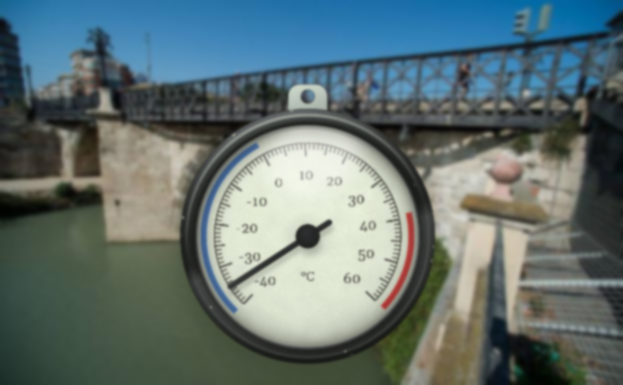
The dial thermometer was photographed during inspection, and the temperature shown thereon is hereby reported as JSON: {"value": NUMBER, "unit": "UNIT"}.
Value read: {"value": -35, "unit": "°C"}
